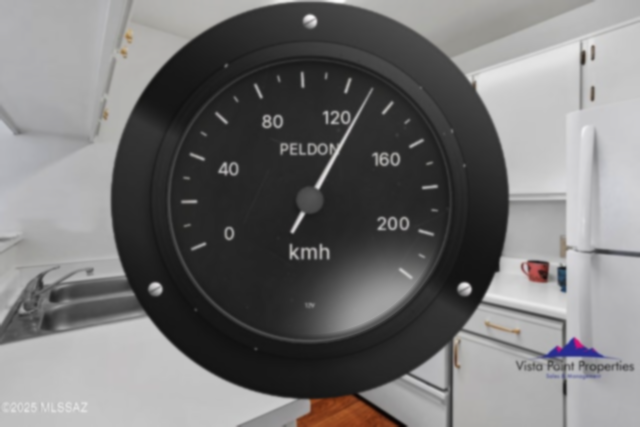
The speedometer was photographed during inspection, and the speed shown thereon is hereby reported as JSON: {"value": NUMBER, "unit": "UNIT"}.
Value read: {"value": 130, "unit": "km/h"}
